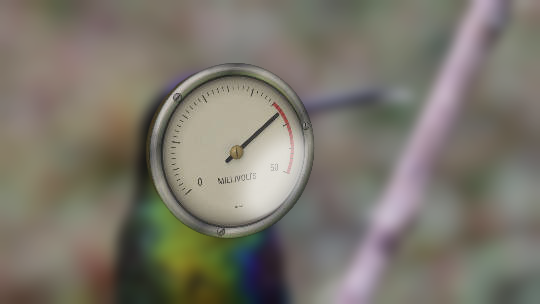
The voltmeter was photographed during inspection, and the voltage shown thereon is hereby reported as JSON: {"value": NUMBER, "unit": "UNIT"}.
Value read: {"value": 37, "unit": "mV"}
